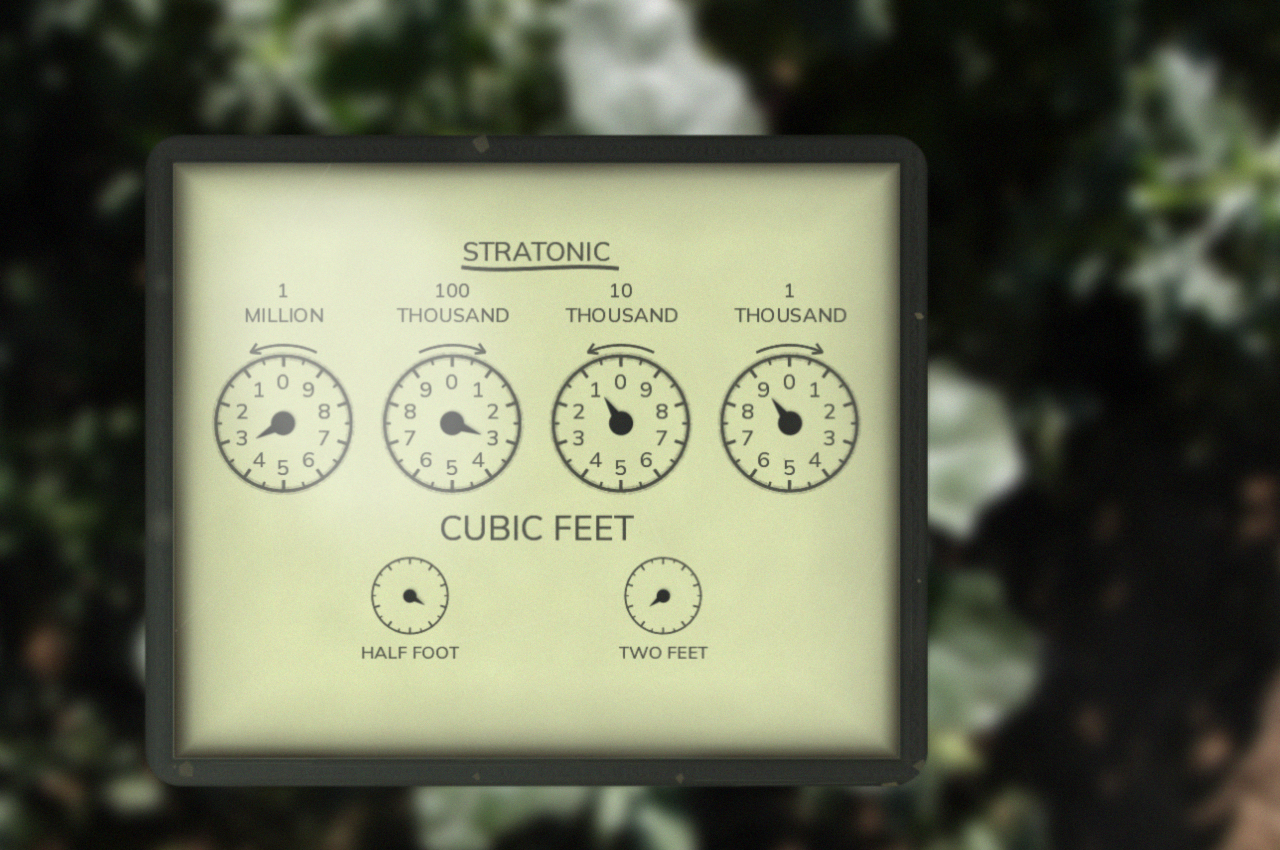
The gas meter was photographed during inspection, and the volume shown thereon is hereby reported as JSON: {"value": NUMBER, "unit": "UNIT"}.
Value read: {"value": 330900, "unit": "ft³"}
